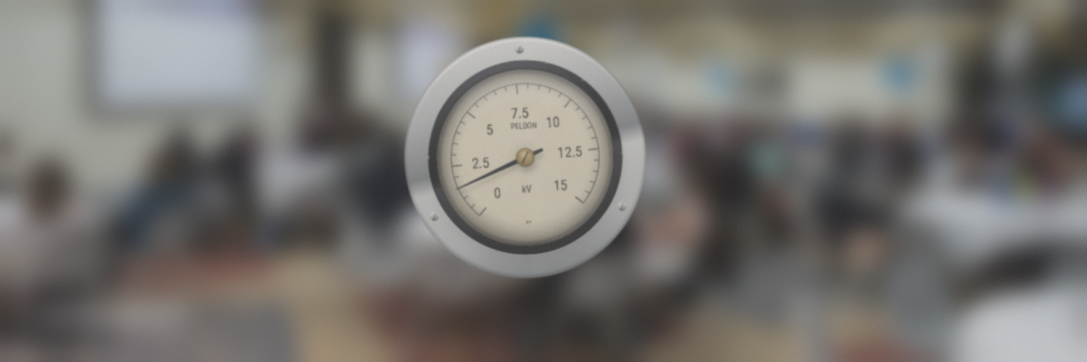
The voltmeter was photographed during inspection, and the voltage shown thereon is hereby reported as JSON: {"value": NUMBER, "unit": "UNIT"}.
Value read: {"value": 1.5, "unit": "kV"}
